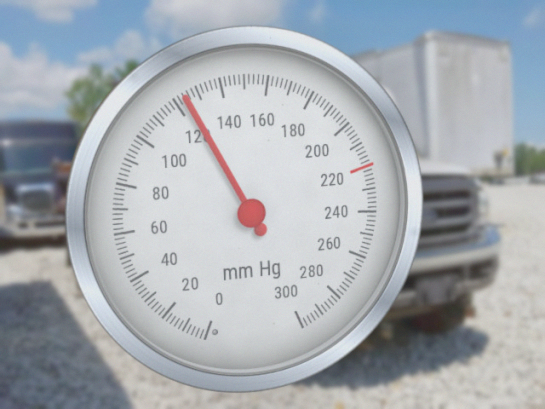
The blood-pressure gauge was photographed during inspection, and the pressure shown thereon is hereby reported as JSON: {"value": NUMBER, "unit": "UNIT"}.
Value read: {"value": 124, "unit": "mmHg"}
